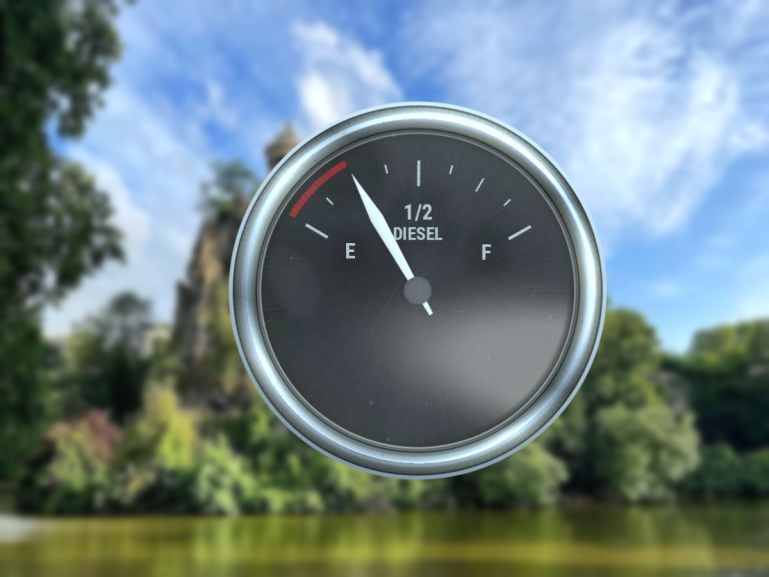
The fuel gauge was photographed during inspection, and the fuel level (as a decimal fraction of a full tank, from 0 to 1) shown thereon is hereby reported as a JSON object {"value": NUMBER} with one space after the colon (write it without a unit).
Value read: {"value": 0.25}
